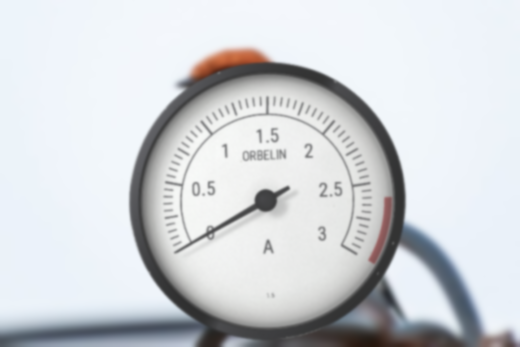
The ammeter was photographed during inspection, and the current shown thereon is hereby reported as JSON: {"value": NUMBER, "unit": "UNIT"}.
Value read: {"value": 0, "unit": "A"}
